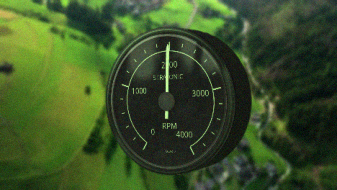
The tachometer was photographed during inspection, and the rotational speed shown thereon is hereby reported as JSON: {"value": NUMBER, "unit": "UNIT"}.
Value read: {"value": 2000, "unit": "rpm"}
